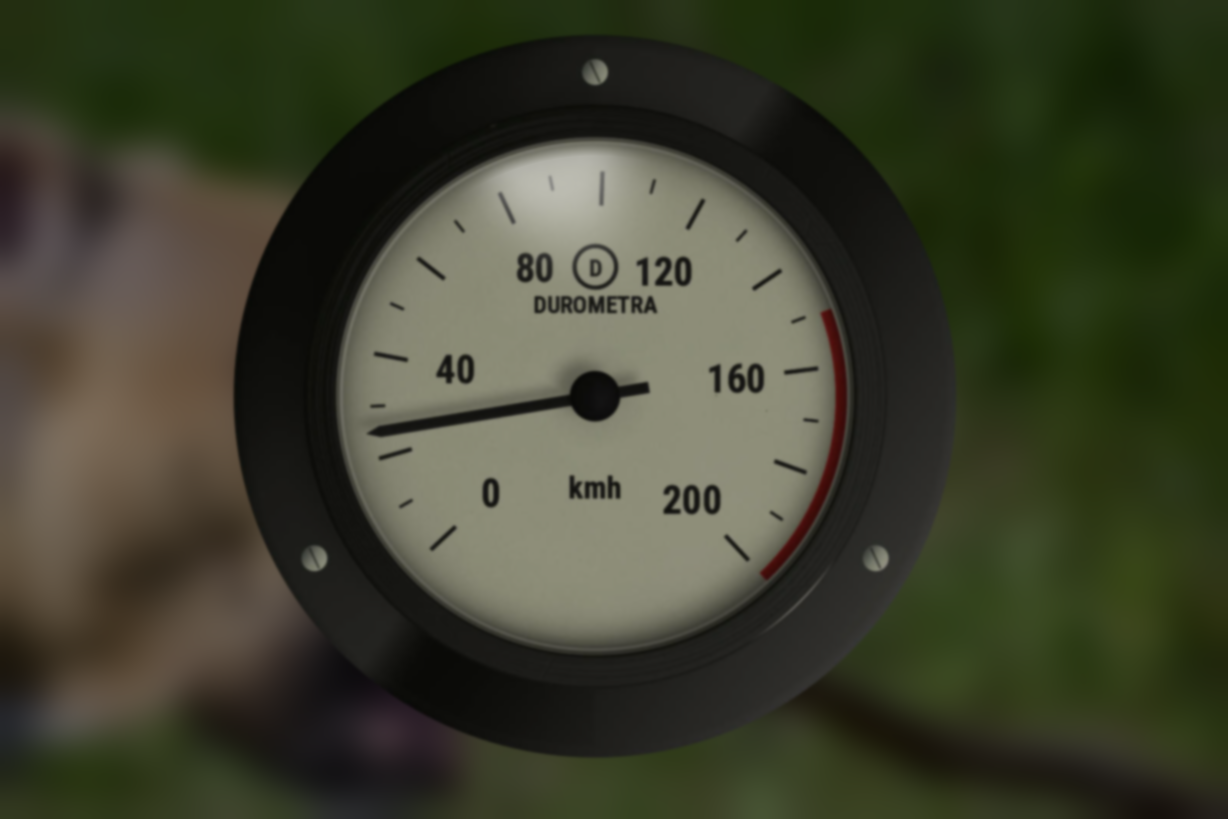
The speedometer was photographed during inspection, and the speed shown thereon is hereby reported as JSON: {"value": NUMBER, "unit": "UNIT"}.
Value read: {"value": 25, "unit": "km/h"}
